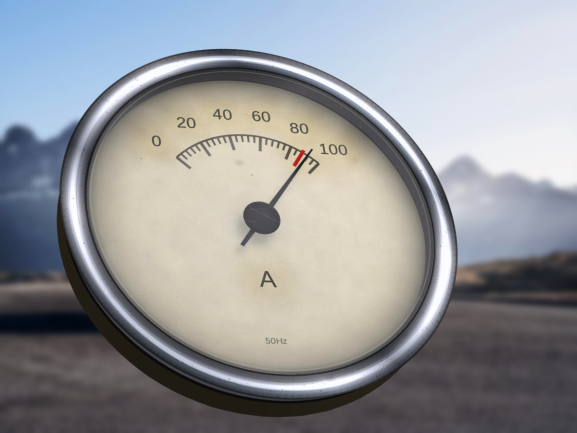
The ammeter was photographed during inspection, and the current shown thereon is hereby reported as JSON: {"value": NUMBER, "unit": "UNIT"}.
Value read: {"value": 92, "unit": "A"}
